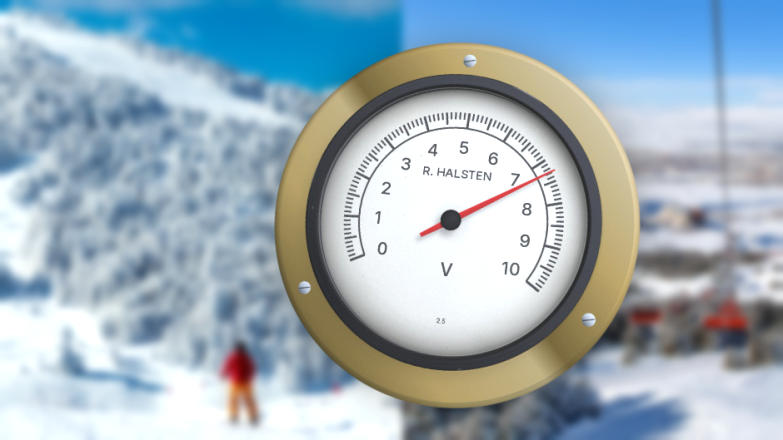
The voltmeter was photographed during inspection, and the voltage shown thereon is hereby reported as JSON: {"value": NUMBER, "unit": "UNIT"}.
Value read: {"value": 7.3, "unit": "V"}
